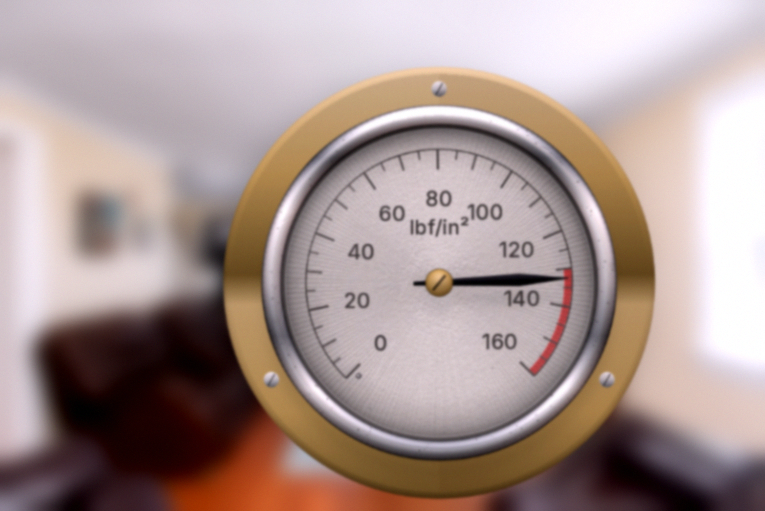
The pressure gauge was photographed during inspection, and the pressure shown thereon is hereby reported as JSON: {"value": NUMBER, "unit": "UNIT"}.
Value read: {"value": 132.5, "unit": "psi"}
